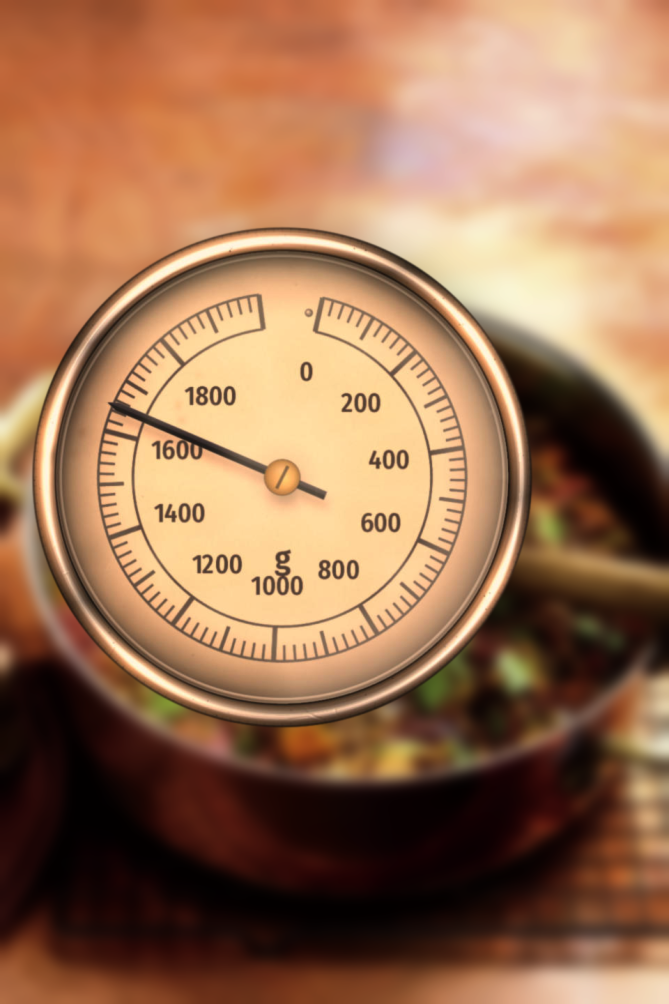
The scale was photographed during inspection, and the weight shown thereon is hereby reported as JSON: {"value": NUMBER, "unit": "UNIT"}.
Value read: {"value": 1650, "unit": "g"}
